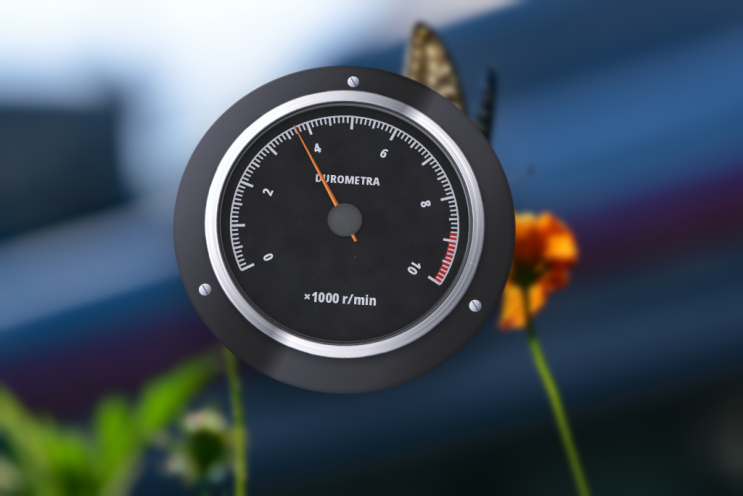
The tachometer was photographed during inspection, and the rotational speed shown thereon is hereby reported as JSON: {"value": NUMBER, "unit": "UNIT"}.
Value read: {"value": 3700, "unit": "rpm"}
